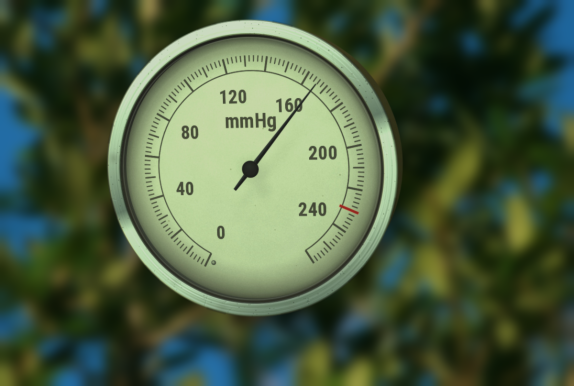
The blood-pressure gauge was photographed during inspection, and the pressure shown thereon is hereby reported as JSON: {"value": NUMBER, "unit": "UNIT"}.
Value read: {"value": 166, "unit": "mmHg"}
